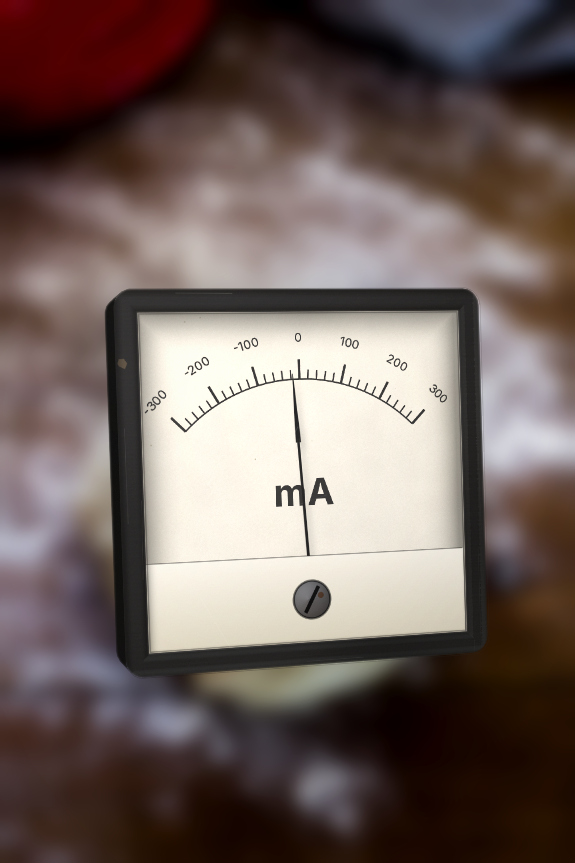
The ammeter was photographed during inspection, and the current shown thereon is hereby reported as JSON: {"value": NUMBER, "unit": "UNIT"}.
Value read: {"value": -20, "unit": "mA"}
